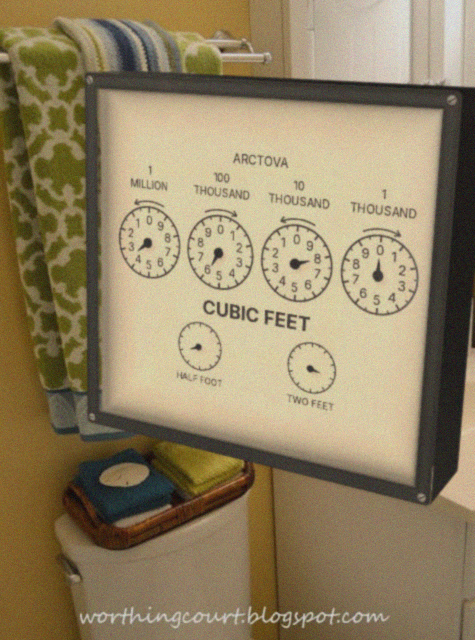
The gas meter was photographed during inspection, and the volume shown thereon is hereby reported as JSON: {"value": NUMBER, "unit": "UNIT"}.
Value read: {"value": 358000, "unit": "ft³"}
